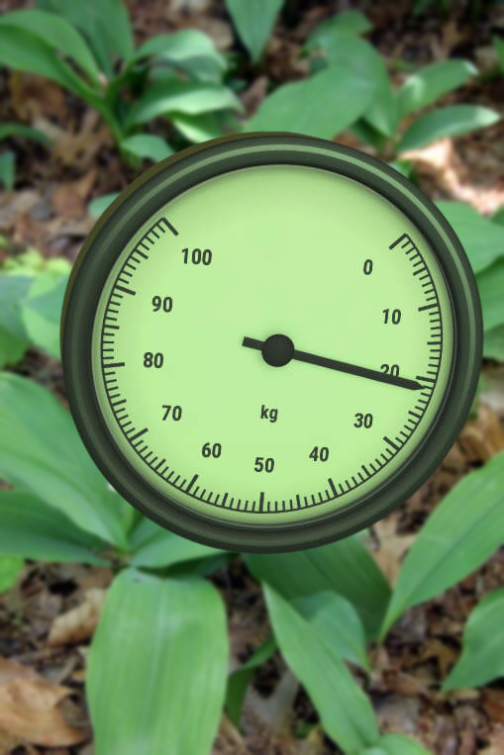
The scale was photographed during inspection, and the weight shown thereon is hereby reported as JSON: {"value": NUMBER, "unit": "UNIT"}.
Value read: {"value": 21, "unit": "kg"}
